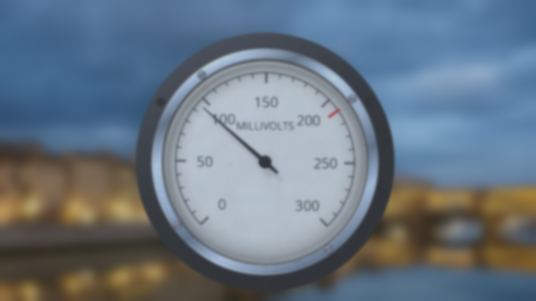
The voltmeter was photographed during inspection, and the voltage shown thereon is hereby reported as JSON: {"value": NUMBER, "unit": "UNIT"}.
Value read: {"value": 95, "unit": "mV"}
